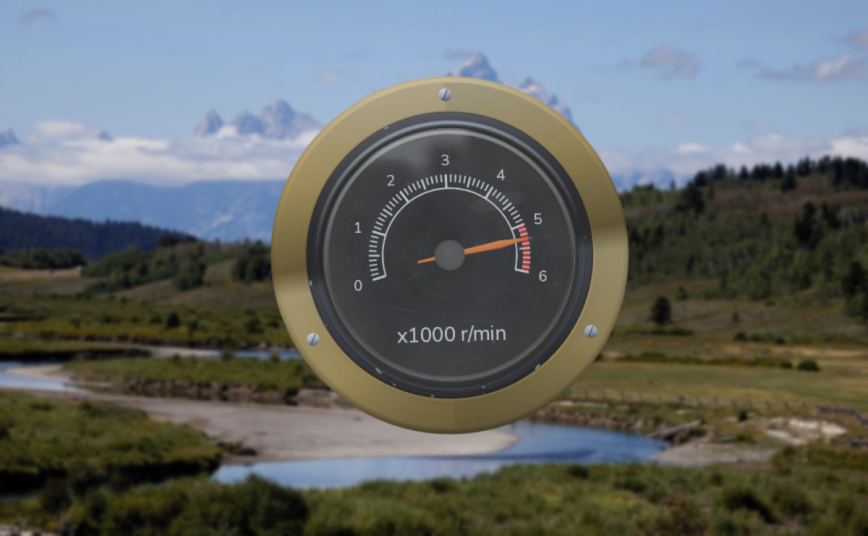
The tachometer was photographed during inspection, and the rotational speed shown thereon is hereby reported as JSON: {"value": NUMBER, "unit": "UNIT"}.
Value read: {"value": 5300, "unit": "rpm"}
